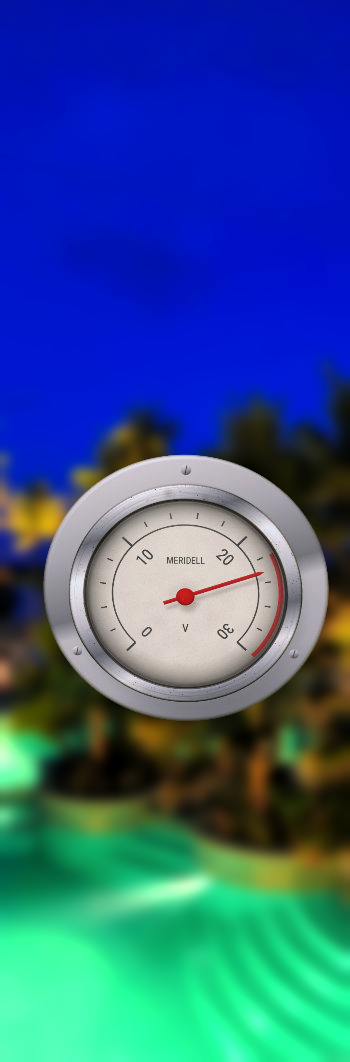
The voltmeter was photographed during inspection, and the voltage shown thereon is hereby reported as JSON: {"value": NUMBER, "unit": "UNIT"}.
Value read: {"value": 23, "unit": "V"}
